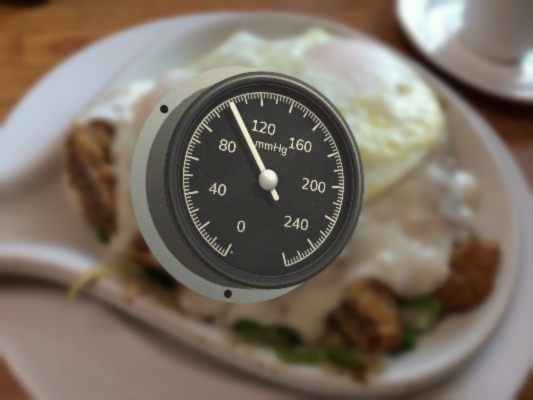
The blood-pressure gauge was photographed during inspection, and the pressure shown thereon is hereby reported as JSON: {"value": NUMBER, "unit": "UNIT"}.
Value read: {"value": 100, "unit": "mmHg"}
